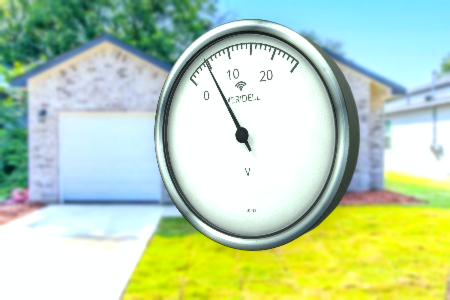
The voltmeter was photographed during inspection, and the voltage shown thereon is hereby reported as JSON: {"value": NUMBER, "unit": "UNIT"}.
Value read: {"value": 5, "unit": "V"}
